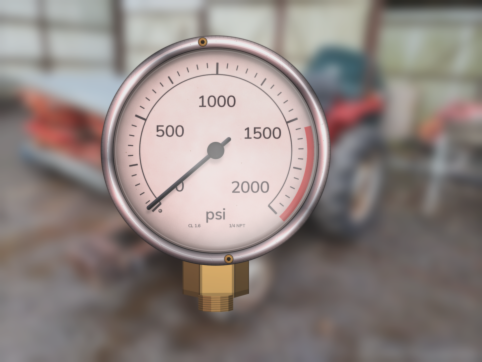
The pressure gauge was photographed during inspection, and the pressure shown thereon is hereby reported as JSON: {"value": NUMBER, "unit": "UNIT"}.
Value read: {"value": 25, "unit": "psi"}
